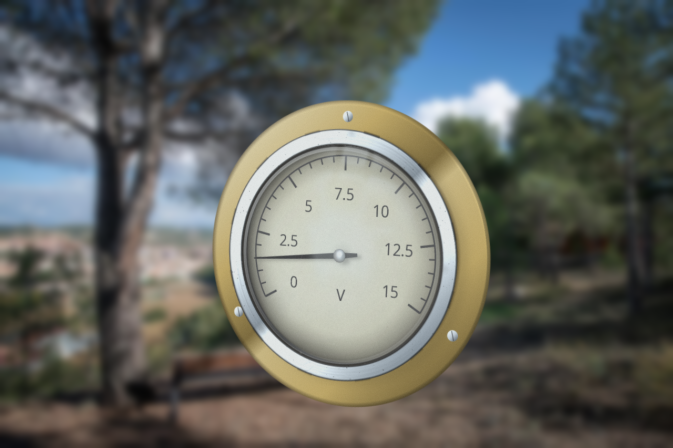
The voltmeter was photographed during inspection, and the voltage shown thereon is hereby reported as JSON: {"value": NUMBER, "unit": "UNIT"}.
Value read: {"value": 1.5, "unit": "V"}
